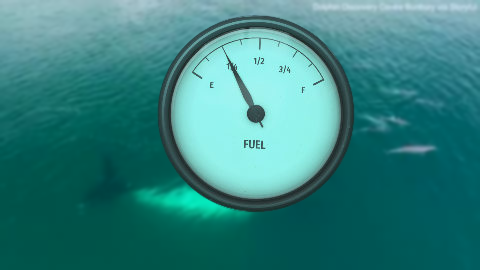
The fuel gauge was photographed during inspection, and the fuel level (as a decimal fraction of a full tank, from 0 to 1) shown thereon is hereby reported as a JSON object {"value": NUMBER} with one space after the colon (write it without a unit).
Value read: {"value": 0.25}
